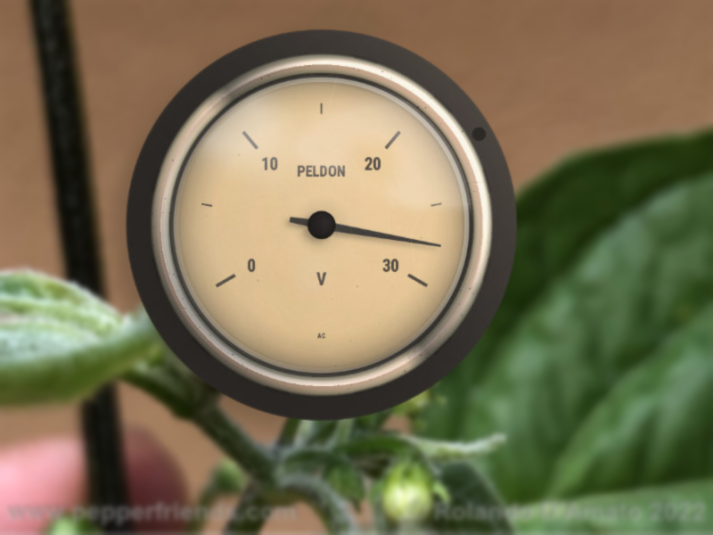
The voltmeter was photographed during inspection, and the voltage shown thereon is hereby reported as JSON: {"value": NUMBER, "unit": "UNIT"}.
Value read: {"value": 27.5, "unit": "V"}
